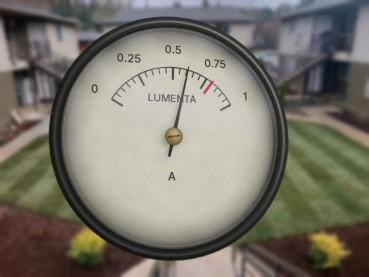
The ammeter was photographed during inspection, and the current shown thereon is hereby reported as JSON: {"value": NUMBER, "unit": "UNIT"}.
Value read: {"value": 0.6, "unit": "A"}
